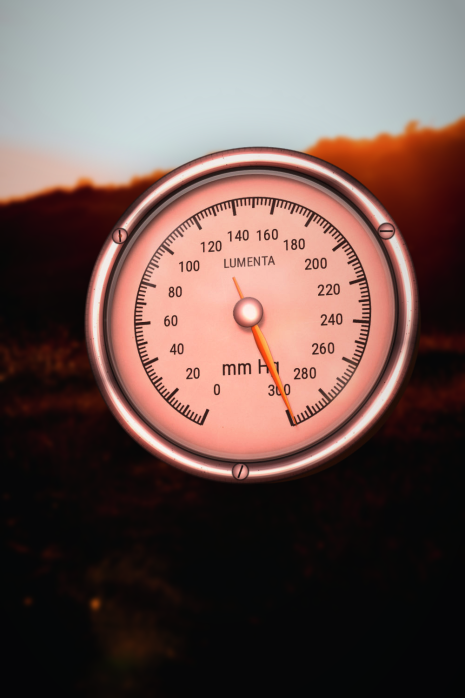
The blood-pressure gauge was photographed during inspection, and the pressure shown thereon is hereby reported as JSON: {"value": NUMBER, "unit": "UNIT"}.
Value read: {"value": 298, "unit": "mmHg"}
